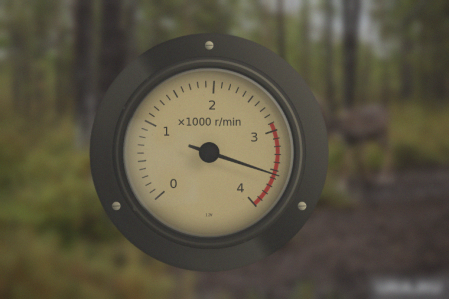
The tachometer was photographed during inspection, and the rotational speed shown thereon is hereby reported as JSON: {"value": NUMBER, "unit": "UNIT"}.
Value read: {"value": 3550, "unit": "rpm"}
